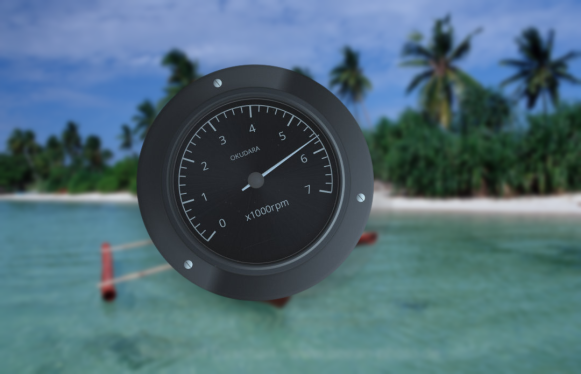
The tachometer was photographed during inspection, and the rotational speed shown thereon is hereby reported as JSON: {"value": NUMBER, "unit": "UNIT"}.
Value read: {"value": 5700, "unit": "rpm"}
